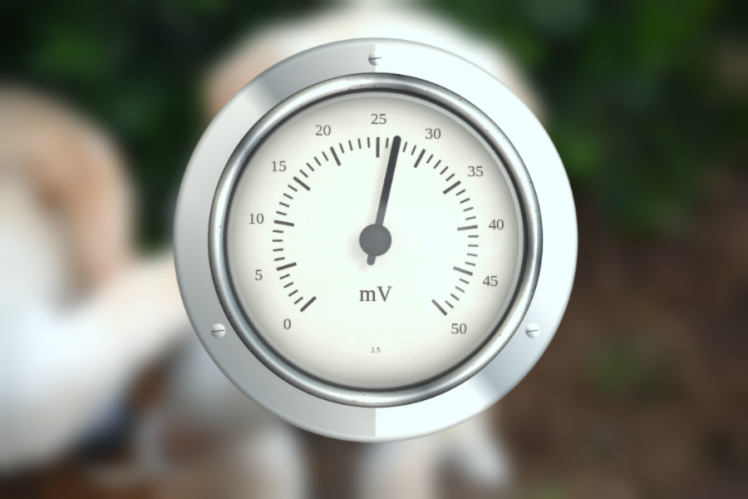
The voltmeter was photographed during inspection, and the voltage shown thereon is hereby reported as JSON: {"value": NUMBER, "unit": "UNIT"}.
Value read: {"value": 27, "unit": "mV"}
